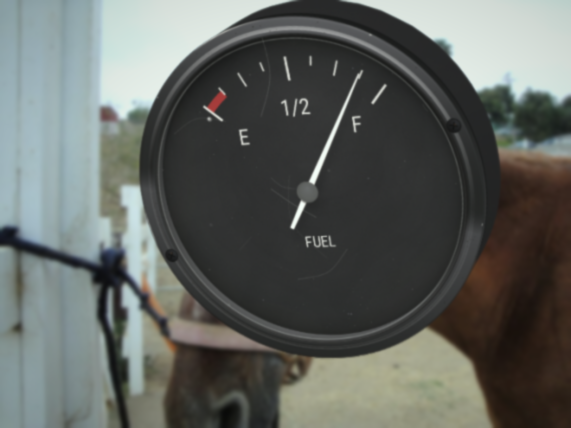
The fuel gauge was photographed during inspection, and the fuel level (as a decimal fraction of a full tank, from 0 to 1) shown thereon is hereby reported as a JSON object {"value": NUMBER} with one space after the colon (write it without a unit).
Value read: {"value": 0.875}
